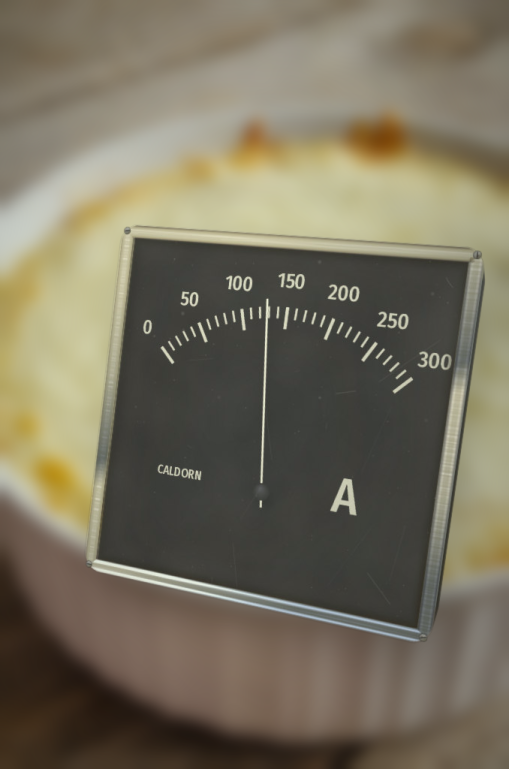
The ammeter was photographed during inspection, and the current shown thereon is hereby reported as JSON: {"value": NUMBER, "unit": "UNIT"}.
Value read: {"value": 130, "unit": "A"}
